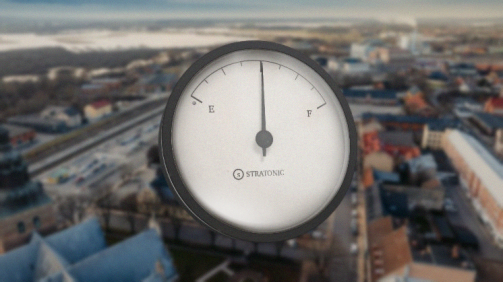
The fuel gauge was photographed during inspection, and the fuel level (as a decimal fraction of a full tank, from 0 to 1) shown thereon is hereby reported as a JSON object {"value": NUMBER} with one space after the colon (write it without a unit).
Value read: {"value": 0.5}
